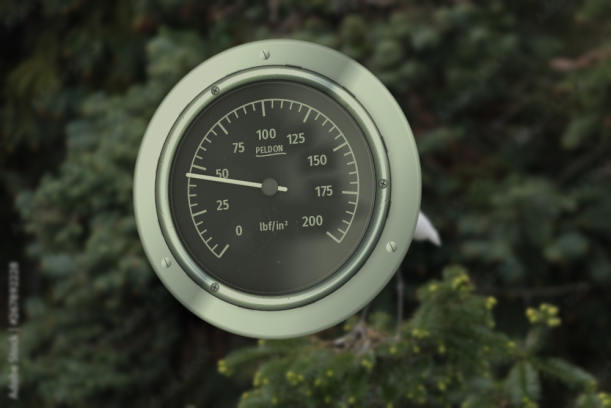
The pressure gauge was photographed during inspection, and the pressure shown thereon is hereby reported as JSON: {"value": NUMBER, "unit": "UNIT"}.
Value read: {"value": 45, "unit": "psi"}
